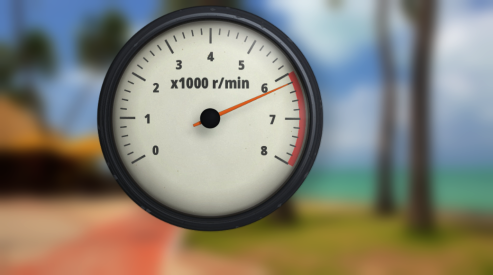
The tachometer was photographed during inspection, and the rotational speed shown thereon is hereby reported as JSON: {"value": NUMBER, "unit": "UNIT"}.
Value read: {"value": 6200, "unit": "rpm"}
